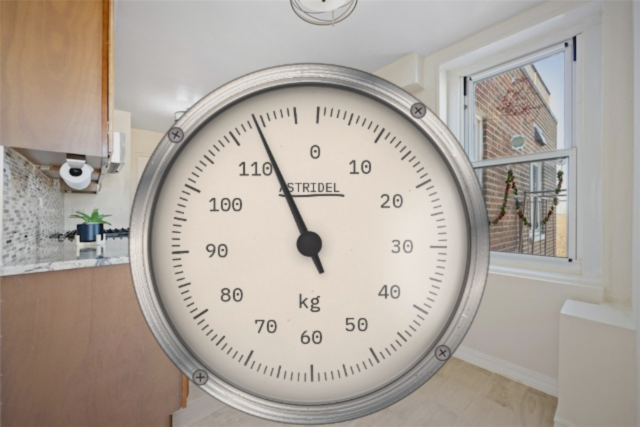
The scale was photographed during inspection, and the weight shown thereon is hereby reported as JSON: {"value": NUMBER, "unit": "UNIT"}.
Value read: {"value": 114, "unit": "kg"}
